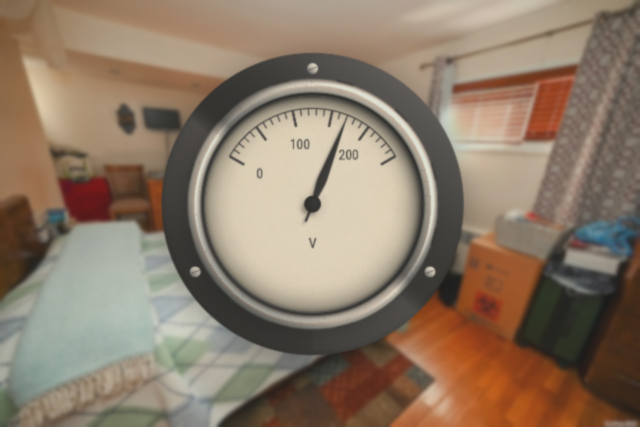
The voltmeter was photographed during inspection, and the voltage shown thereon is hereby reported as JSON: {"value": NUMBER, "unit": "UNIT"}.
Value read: {"value": 170, "unit": "V"}
